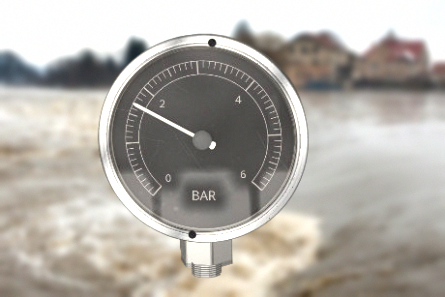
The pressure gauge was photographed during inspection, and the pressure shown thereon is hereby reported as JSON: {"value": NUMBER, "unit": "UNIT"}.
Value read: {"value": 1.7, "unit": "bar"}
